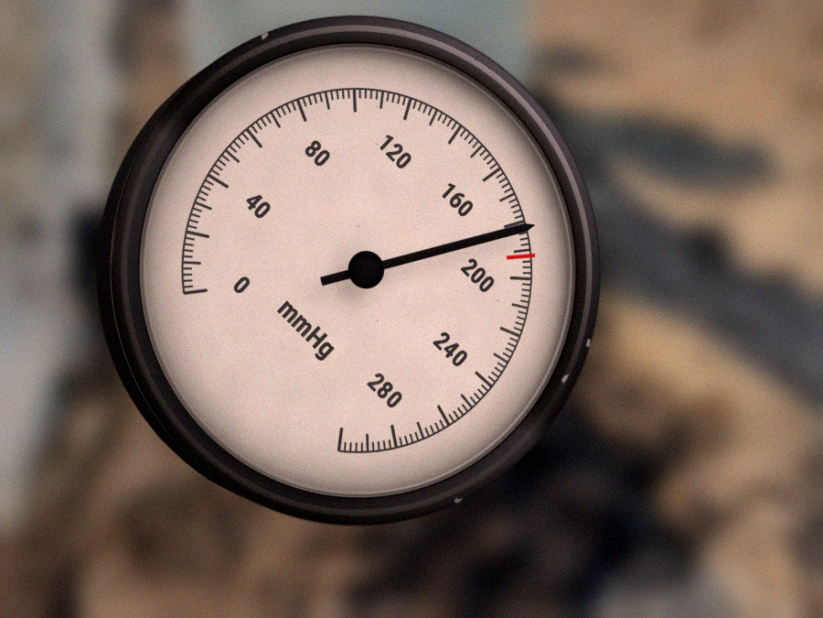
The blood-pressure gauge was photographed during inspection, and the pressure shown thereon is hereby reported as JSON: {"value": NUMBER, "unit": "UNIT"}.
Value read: {"value": 182, "unit": "mmHg"}
